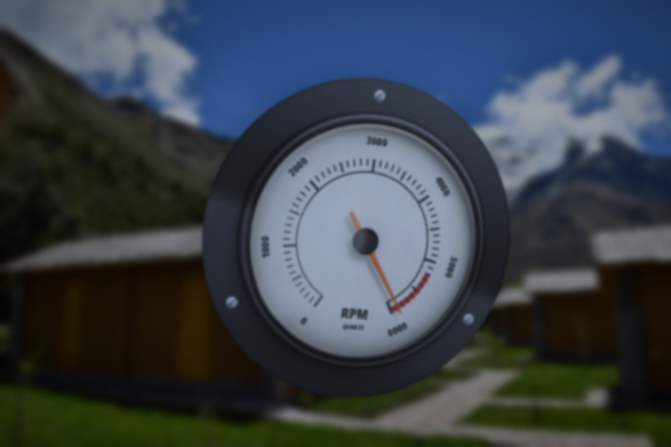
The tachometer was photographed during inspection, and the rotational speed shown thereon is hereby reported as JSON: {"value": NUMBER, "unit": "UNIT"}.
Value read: {"value": 5900, "unit": "rpm"}
